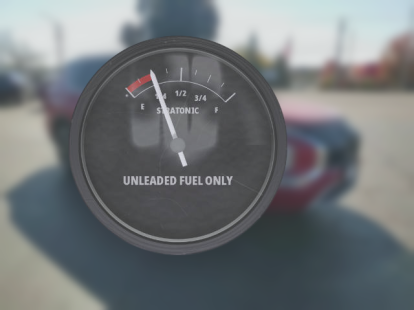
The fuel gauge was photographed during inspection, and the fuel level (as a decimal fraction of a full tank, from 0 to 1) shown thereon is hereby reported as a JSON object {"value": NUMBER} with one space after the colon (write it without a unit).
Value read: {"value": 0.25}
